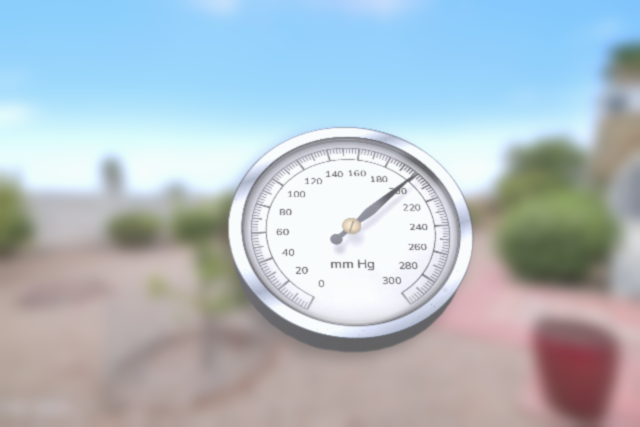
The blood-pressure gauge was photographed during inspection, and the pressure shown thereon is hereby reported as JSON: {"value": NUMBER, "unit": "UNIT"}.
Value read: {"value": 200, "unit": "mmHg"}
